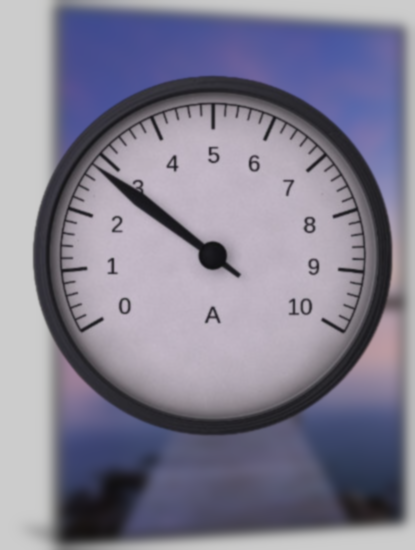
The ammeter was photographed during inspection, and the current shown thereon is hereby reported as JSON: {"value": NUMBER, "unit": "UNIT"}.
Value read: {"value": 2.8, "unit": "A"}
